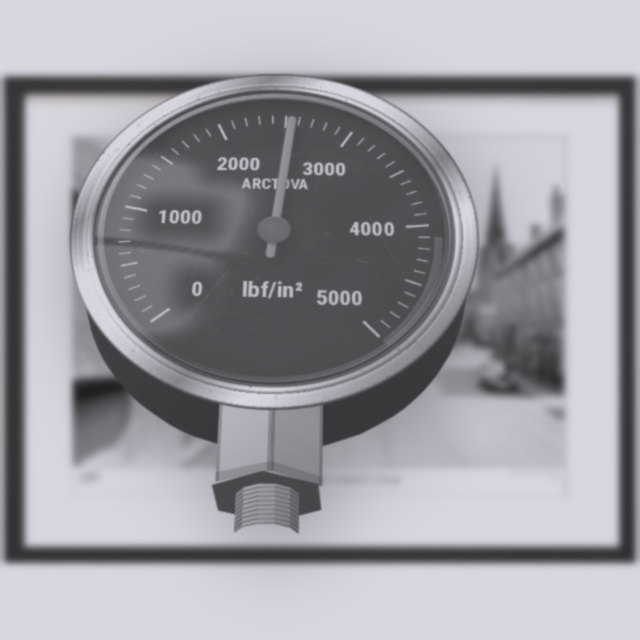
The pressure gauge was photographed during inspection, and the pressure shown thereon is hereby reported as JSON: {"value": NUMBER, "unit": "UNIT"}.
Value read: {"value": 2550, "unit": "psi"}
